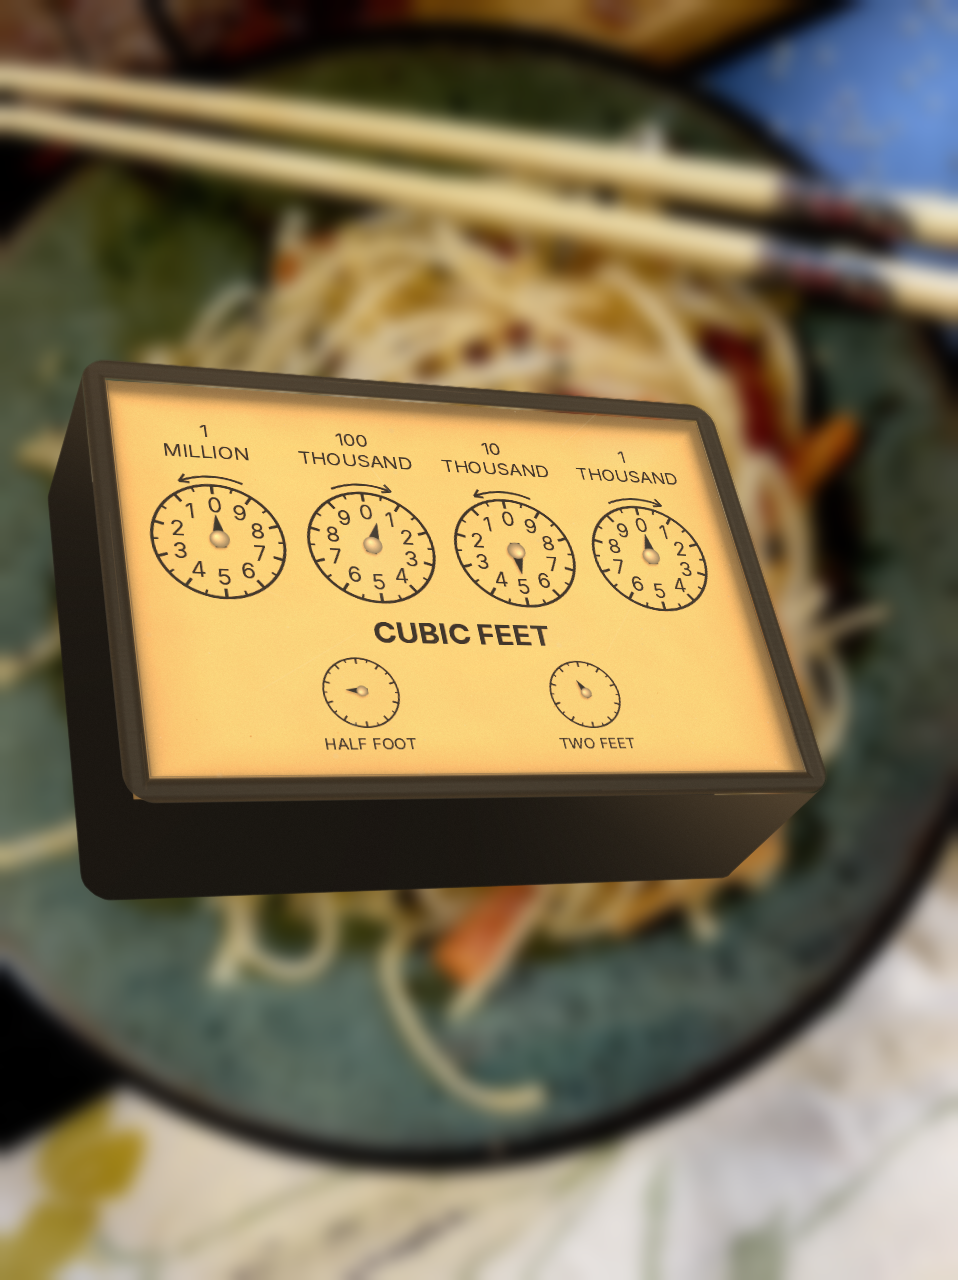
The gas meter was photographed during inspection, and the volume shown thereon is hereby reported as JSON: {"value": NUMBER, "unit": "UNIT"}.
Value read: {"value": 5000, "unit": "ft³"}
